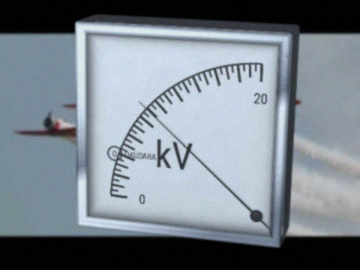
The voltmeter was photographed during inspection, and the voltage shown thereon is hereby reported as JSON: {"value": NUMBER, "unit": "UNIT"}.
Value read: {"value": 9, "unit": "kV"}
